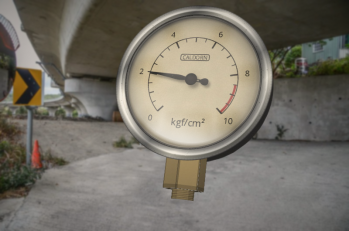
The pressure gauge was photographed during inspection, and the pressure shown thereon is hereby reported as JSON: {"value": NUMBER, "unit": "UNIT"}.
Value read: {"value": 2, "unit": "kg/cm²"}
